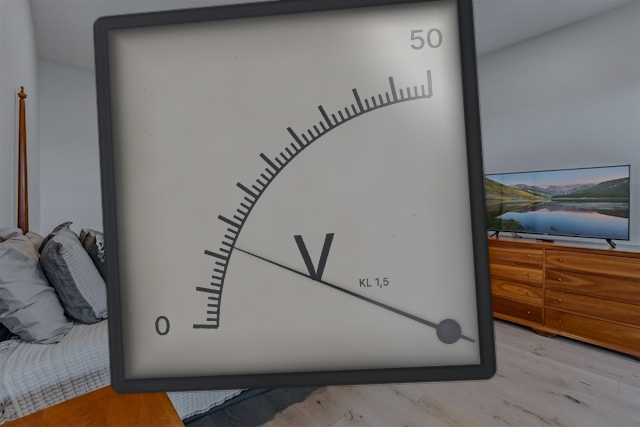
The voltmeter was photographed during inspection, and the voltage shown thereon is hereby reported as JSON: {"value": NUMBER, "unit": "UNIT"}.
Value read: {"value": 12, "unit": "V"}
